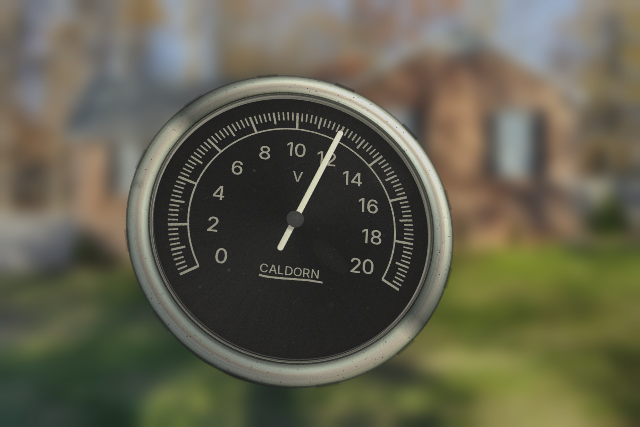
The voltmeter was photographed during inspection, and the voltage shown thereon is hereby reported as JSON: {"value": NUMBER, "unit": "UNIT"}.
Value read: {"value": 12, "unit": "V"}
